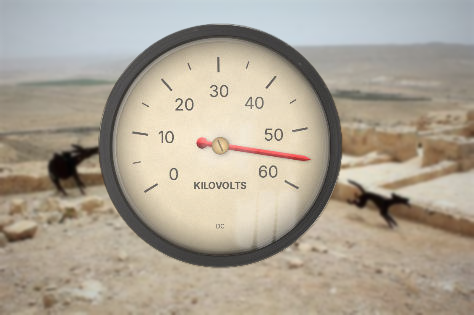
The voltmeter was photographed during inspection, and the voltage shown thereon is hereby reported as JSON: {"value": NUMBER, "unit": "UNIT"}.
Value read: {"value": 55, "unit": "kV"}
